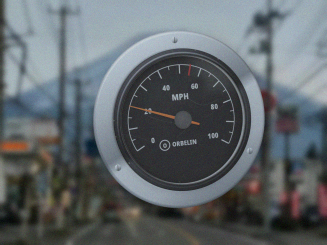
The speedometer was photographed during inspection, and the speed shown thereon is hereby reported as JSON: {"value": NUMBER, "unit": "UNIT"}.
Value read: {"value": 20, "unit": "mph"}
